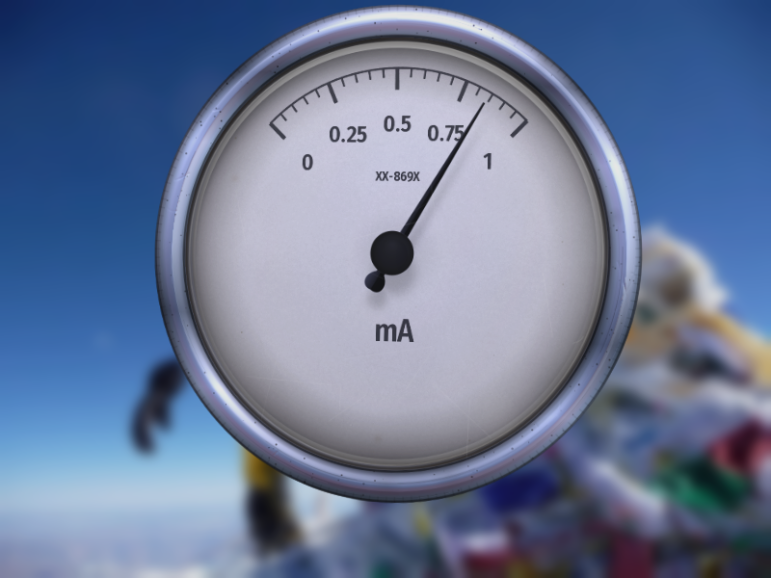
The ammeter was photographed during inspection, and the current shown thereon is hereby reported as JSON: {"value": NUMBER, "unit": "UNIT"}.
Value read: {"value": 0.85, "unit": "mA"}
